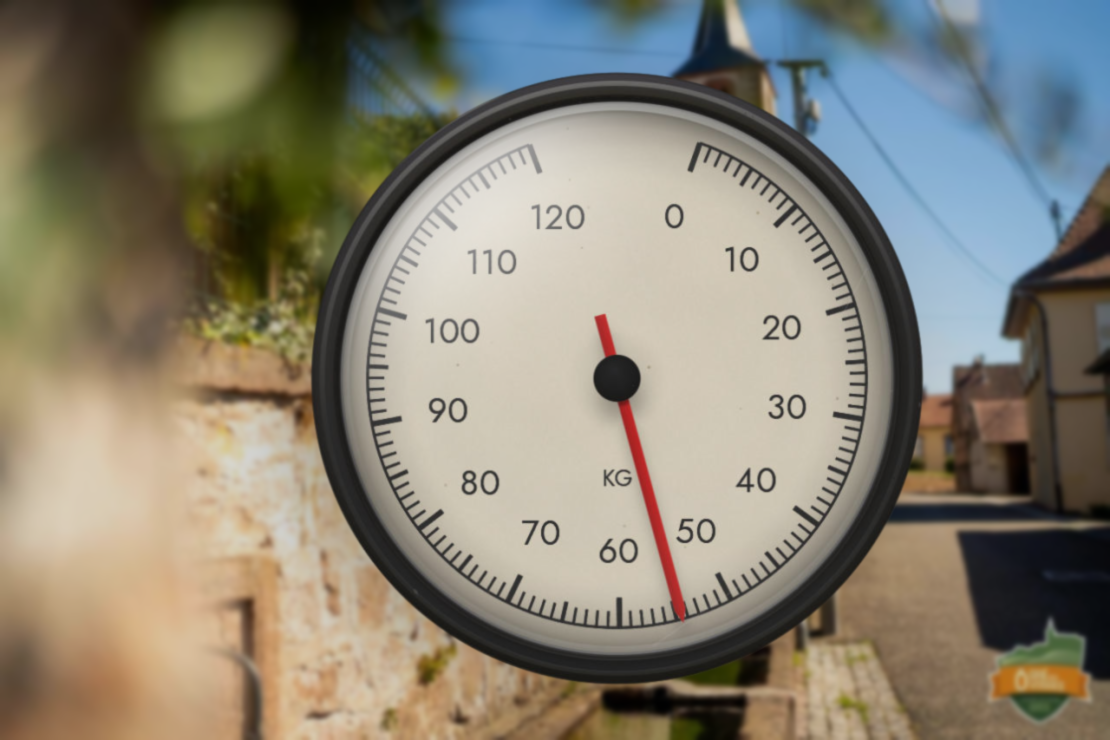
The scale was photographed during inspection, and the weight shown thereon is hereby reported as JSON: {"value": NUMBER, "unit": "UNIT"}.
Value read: {"value": 54.5, "unit": "kg"}
